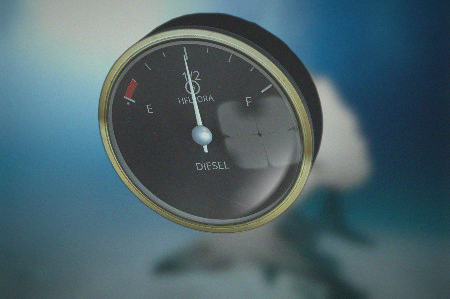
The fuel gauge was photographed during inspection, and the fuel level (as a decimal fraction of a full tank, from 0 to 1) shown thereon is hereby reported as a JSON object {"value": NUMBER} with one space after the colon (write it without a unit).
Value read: {"value": 0.5}
